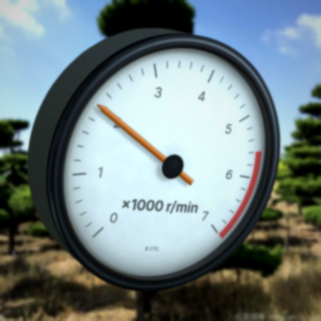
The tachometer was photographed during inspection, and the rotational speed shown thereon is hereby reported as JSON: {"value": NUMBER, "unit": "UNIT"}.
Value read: {"value": 2000, "unit": "rpm"}
